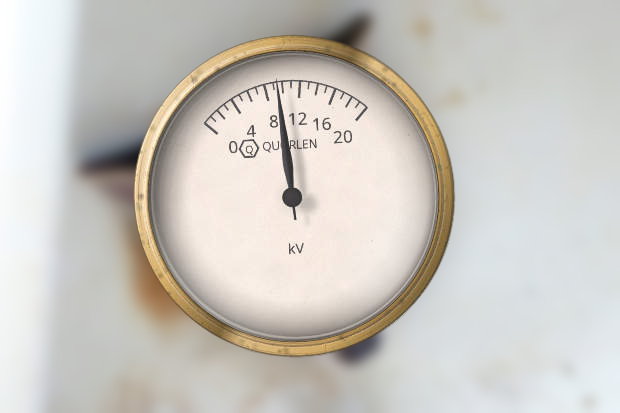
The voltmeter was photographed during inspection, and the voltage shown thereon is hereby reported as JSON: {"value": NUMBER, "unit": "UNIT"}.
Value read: {"value": 9.5, "unit": "kV"}
